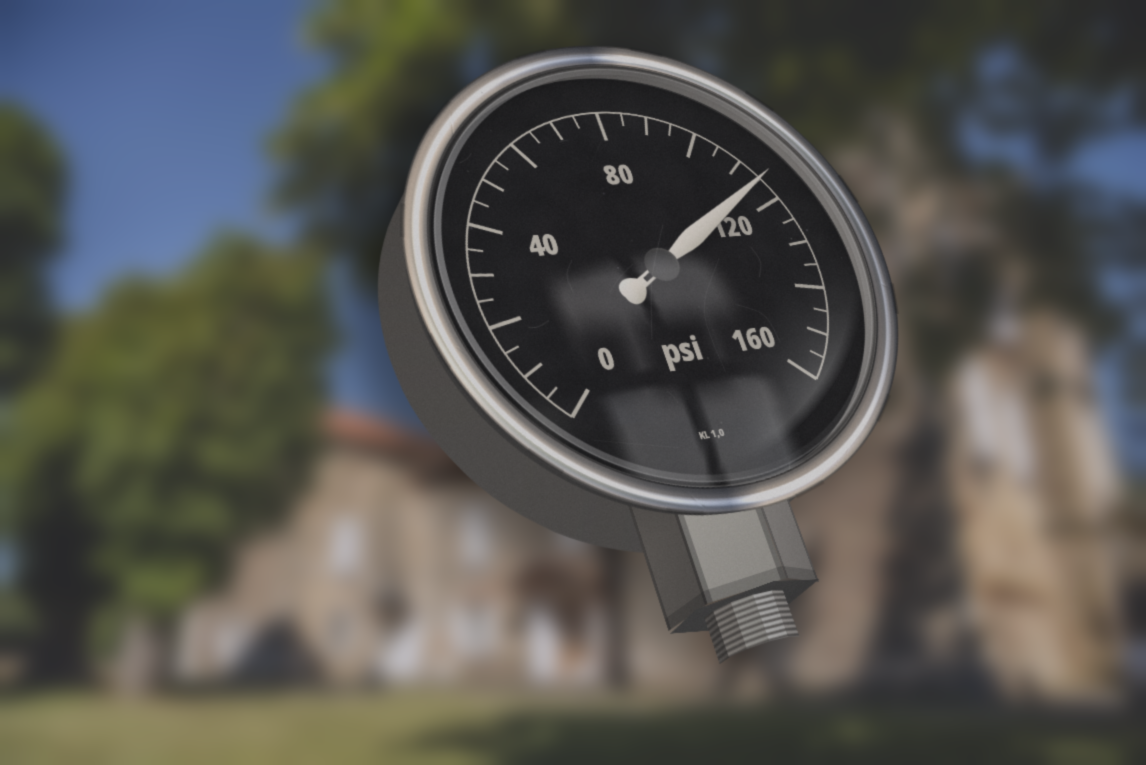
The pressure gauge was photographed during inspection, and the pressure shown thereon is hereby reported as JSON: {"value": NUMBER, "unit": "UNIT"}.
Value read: {"value": 115, "unit": "psi"}
